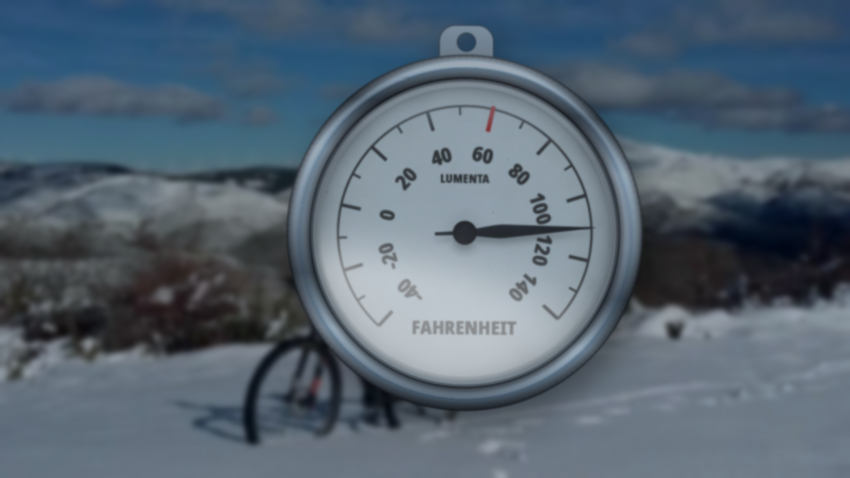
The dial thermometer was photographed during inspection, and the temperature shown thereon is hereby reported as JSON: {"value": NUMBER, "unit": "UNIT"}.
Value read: {"value": 110, "unit": "°F"}
